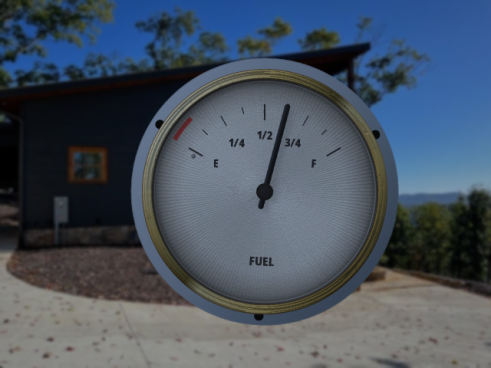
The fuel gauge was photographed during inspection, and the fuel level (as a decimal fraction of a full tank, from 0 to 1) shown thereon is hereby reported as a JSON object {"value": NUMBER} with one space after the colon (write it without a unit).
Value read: {"value": 0.625}
